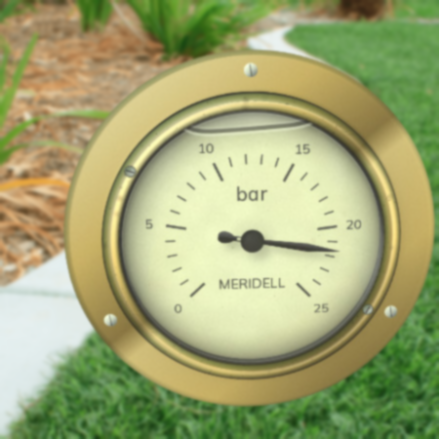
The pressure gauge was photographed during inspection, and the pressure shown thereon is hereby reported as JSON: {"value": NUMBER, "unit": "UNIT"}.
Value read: {"value": 21.5, "unit": "bar"}
